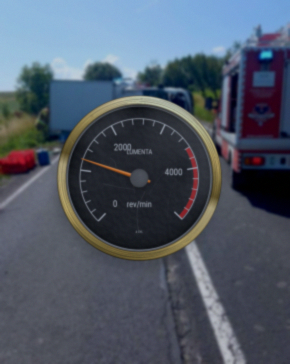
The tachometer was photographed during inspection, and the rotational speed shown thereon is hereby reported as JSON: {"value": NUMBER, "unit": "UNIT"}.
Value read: {"value": 1200, "unit": "rpm"}
